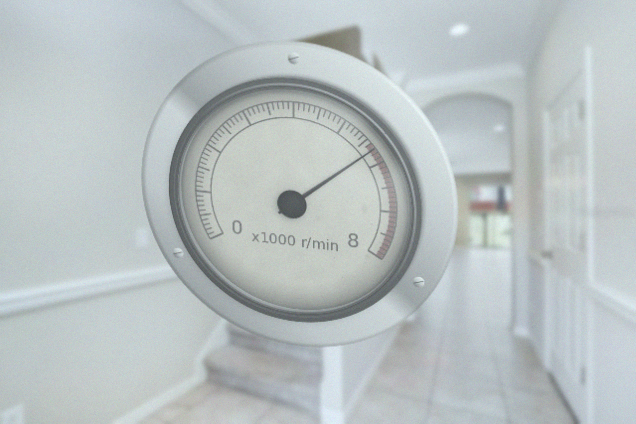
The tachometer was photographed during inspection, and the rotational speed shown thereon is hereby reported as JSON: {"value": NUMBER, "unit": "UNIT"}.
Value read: {"value": 5700, "unit": "rpm"}
